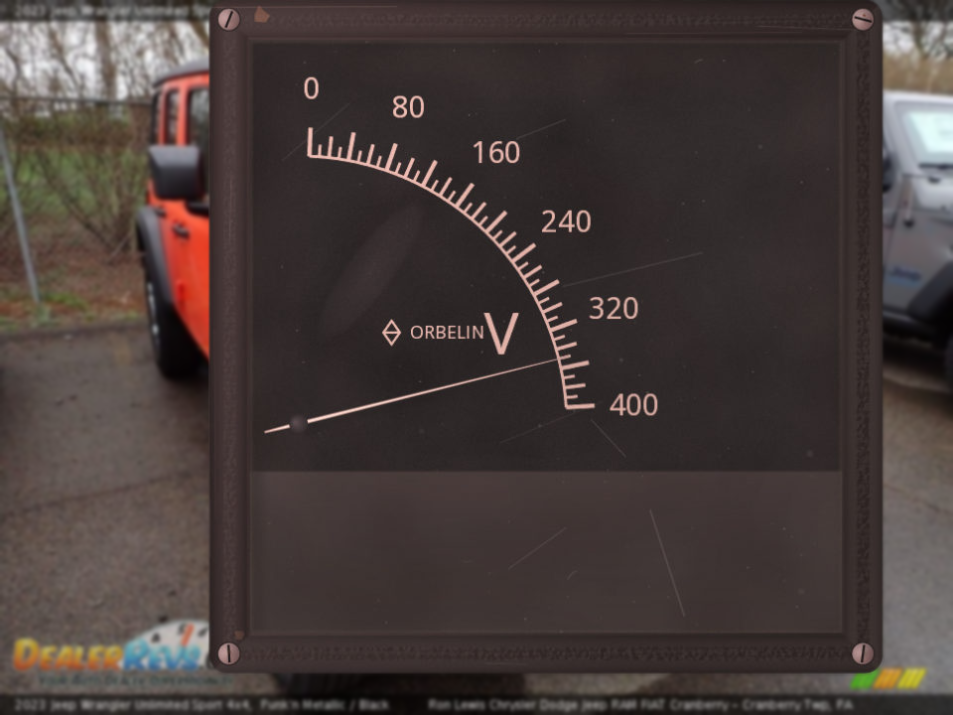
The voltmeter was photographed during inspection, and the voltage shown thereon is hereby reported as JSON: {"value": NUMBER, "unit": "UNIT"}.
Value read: {"value": 350, "unit": "V"}
